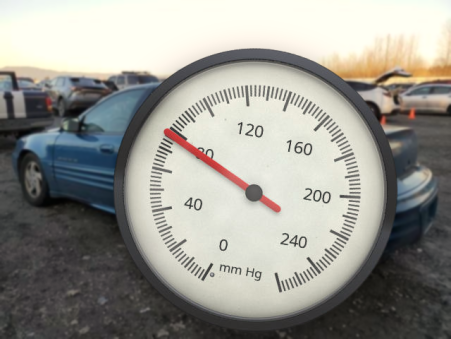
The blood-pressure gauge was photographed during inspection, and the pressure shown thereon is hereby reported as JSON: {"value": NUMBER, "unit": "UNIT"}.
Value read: {"value": 78, "unit": "mmHg"}
